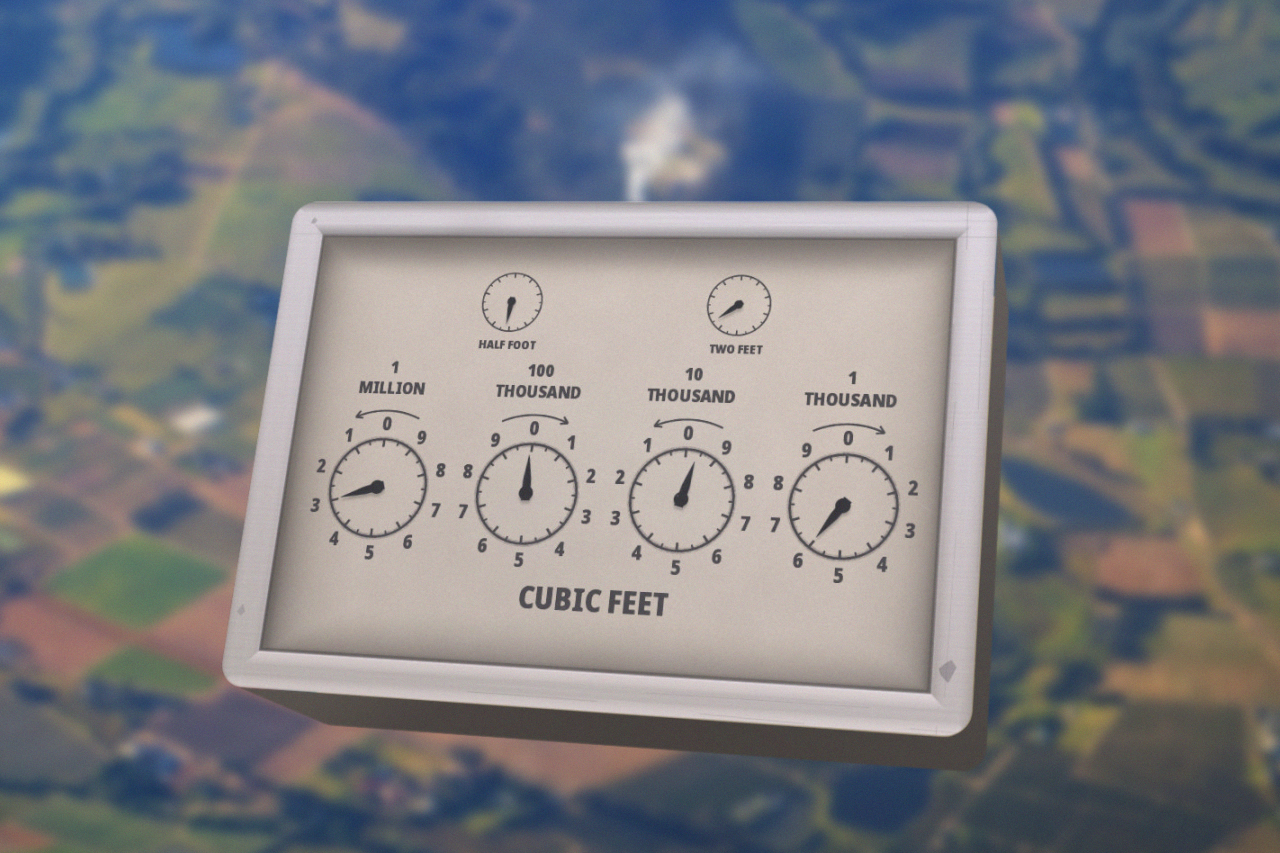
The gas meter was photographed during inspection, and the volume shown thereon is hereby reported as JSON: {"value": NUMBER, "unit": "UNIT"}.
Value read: {"value": 299600, "unit": "ft³"}
